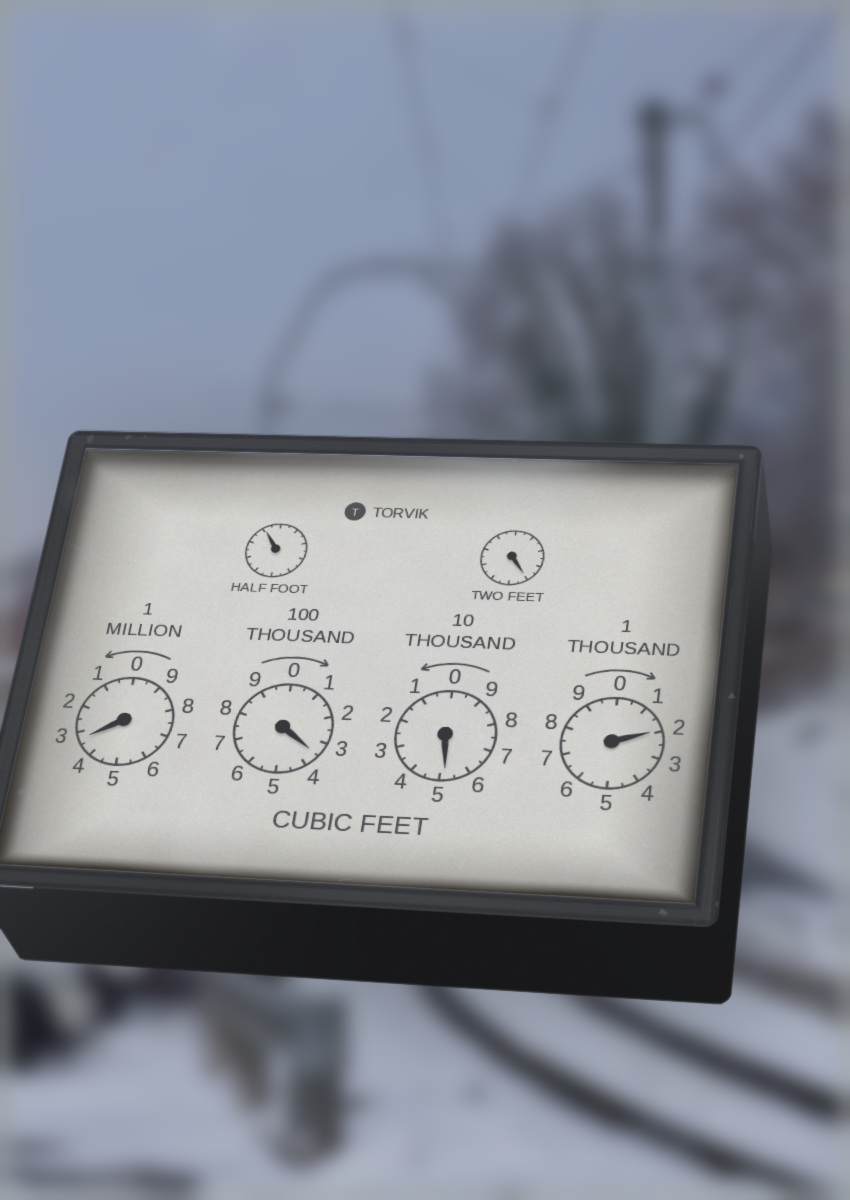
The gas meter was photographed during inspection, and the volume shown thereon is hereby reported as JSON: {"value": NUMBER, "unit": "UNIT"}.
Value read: {"value": 335200, "unit": "ft³"}
